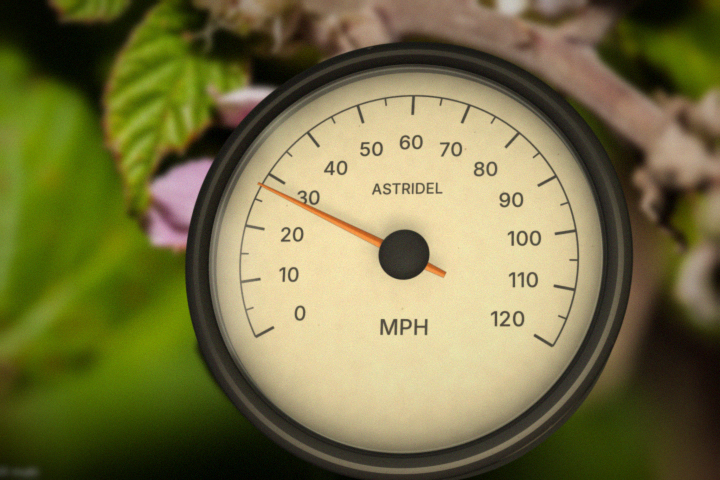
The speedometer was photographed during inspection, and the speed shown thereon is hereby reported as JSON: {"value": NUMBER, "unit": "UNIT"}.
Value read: {"value": 27.5, "unit": "mph"}
